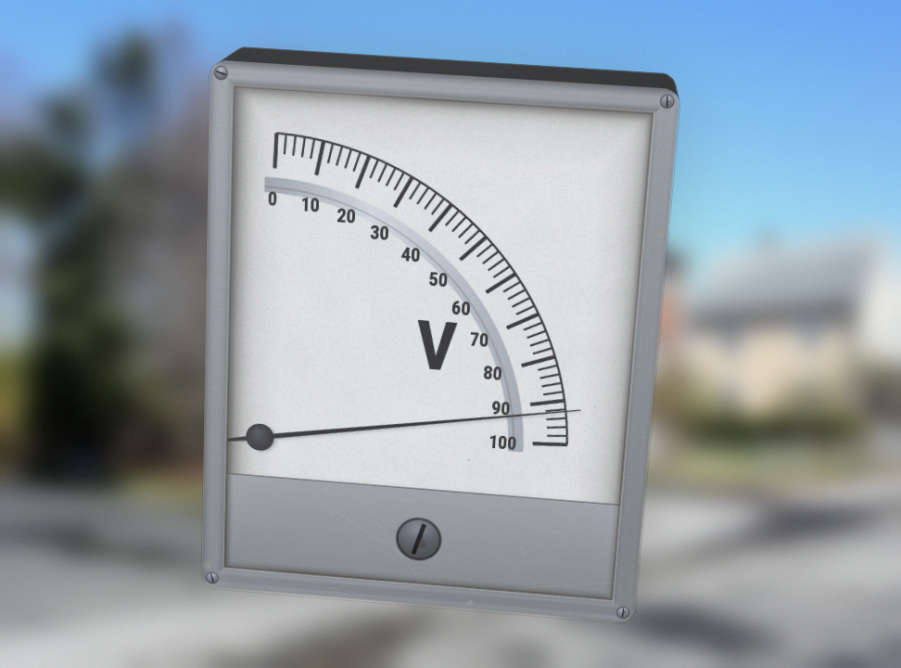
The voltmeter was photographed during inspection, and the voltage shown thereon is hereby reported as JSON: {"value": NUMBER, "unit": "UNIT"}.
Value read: {"value": 92, "unit": "V"}
